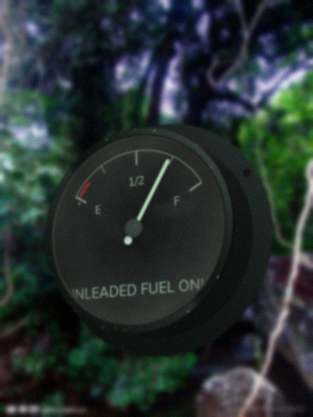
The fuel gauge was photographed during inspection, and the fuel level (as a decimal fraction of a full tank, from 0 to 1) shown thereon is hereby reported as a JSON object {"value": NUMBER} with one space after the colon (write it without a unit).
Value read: {"value": 0.75}
